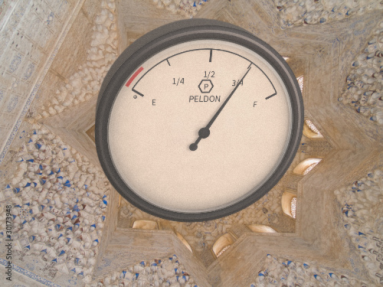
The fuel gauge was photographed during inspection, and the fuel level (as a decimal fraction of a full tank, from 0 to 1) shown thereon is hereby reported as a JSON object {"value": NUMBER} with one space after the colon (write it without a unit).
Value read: {"value": 0.75}
